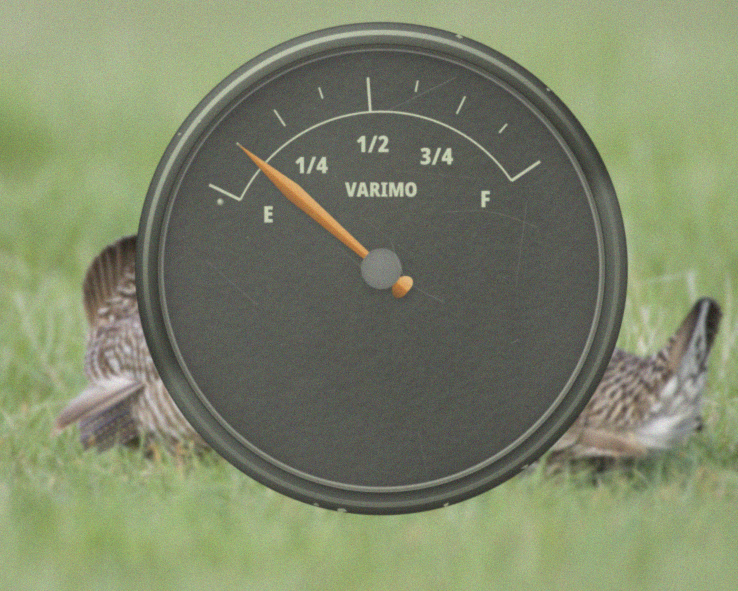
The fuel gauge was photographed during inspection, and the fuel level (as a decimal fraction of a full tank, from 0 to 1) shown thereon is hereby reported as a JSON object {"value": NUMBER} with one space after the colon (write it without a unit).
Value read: {"value": 0.125}
